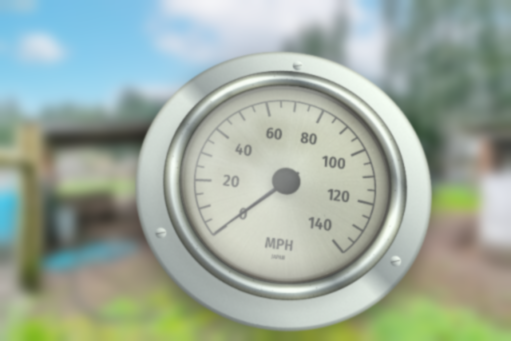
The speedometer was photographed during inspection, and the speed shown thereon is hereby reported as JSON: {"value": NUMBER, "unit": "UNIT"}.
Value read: {"value": 0, "unit": "mph"}
